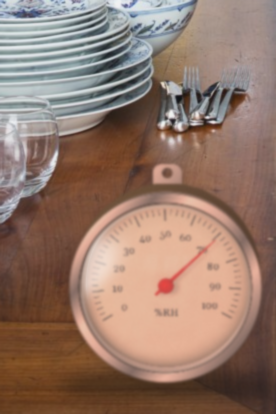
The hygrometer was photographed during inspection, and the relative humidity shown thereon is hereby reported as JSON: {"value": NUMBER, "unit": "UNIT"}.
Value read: {"value": 70, "unit": "%"}
